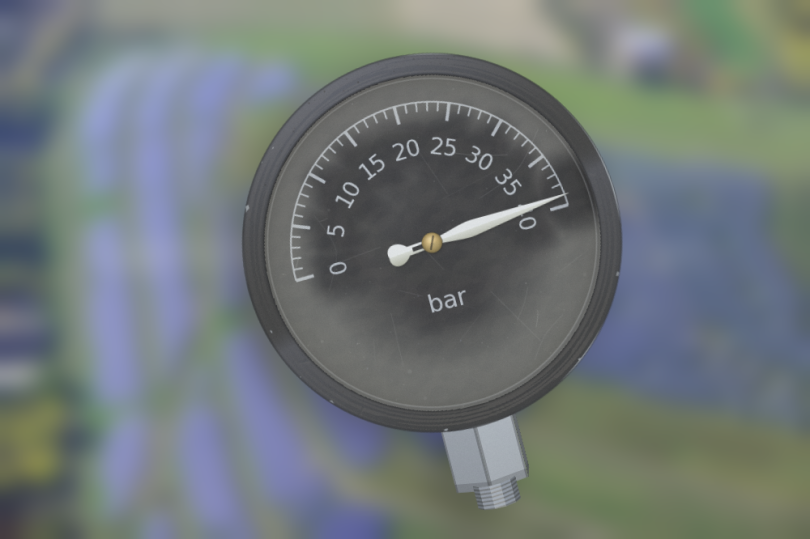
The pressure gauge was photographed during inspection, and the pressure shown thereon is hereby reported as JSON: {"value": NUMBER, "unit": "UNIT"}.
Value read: {"value": 39, "unit": "bar"}
